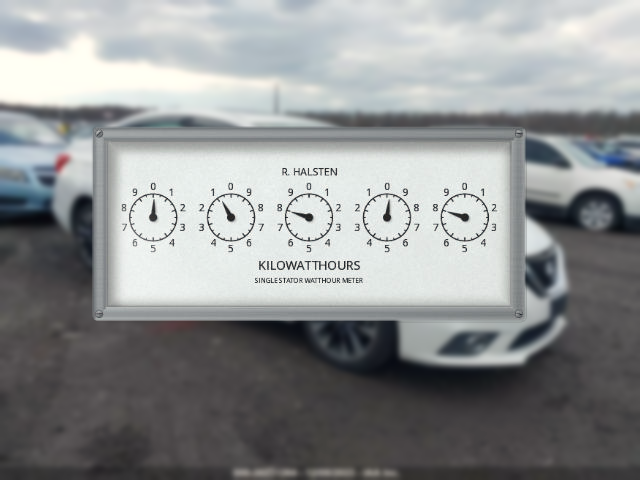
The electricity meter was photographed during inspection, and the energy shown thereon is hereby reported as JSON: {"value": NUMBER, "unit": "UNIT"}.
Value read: {"value": 798, "unit": "kWh"}
